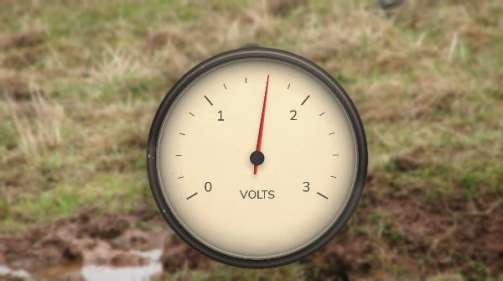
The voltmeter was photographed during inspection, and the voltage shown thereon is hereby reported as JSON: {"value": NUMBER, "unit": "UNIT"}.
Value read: {"value": 1.6, "unit": "V"}
